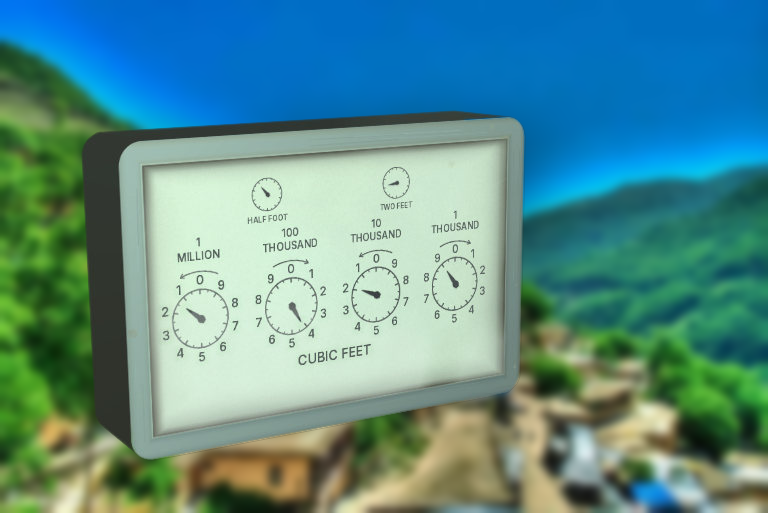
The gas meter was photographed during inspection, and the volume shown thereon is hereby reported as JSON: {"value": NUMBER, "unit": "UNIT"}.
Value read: {"value": 141900, "unit": "ft³"}
